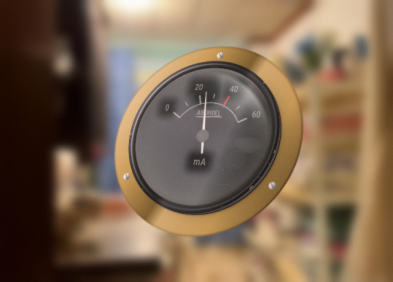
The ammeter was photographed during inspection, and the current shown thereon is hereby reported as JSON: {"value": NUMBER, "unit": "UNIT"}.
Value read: {"value": 25, "unit": "mA"}
